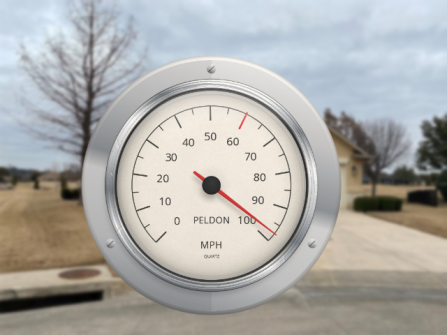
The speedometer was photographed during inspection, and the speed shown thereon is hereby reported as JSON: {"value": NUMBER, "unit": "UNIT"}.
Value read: {"value": 97.5, "unit": "mph"}
